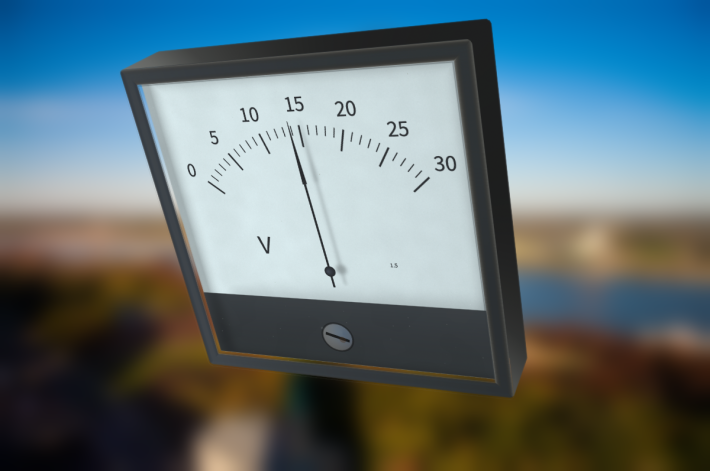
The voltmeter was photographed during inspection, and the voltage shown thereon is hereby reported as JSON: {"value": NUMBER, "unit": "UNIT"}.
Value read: {"value": 14, "unit": "V"}
